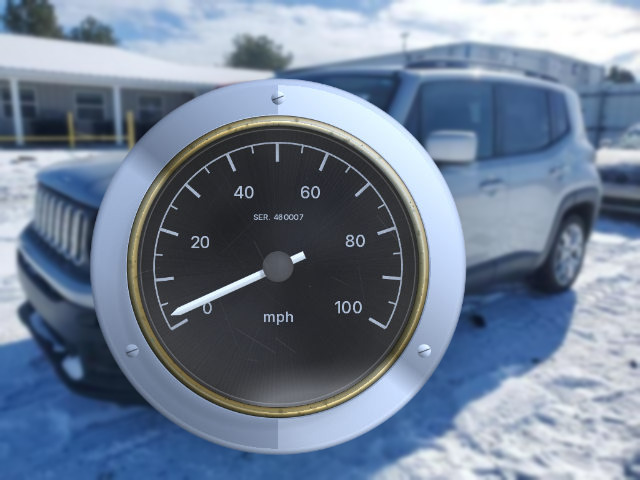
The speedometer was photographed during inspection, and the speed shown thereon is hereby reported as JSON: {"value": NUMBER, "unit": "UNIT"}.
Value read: {"value": 2.5, "unit": "mph"}
